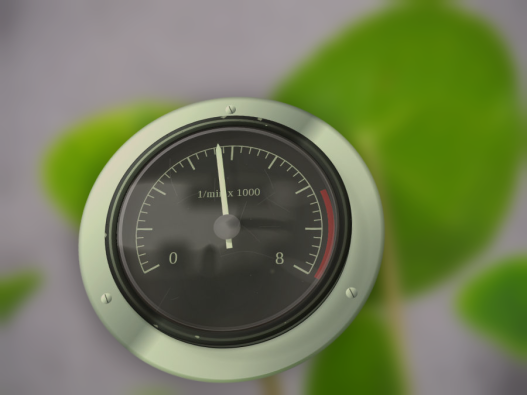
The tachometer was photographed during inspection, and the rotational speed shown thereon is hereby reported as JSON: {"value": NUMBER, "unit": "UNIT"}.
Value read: {"value": 3700, "unit": "rpm"}
